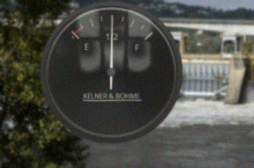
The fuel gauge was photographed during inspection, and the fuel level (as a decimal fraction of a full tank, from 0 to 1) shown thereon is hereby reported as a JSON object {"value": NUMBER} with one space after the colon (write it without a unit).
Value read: {"value": 0.5}
